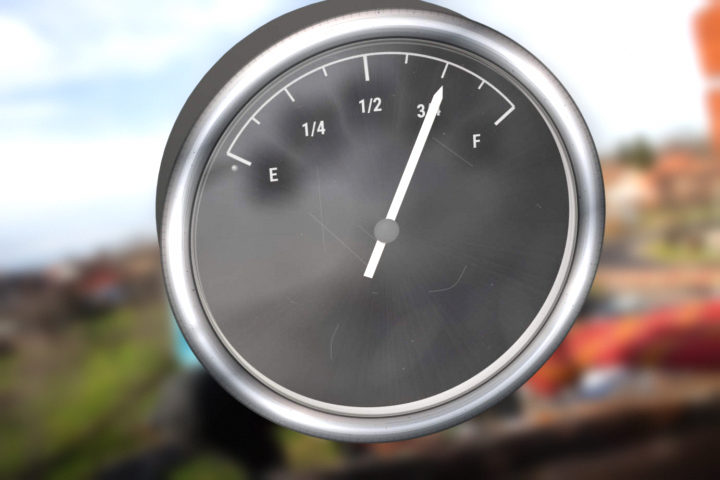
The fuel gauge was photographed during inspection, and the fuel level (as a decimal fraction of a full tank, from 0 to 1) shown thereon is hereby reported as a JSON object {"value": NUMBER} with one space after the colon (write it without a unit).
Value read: {"value": 0.75}
